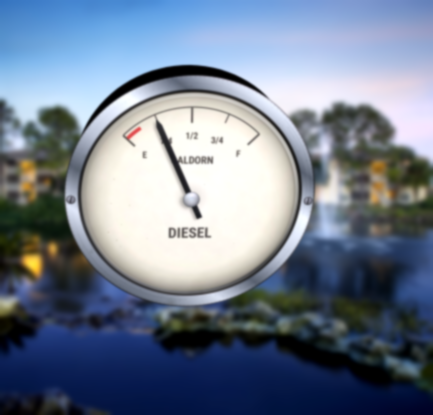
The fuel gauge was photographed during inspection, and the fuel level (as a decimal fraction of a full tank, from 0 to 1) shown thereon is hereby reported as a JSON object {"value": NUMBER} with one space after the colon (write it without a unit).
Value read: {"value": 0.25}
